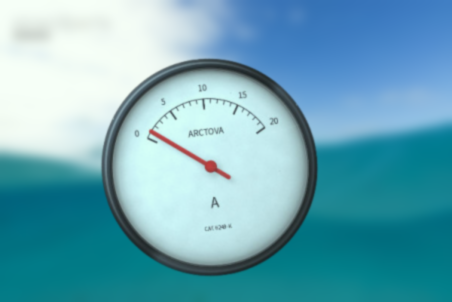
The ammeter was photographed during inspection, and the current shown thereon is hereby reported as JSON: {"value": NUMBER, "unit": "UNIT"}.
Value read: {"value": 1, "unit": "A"}
